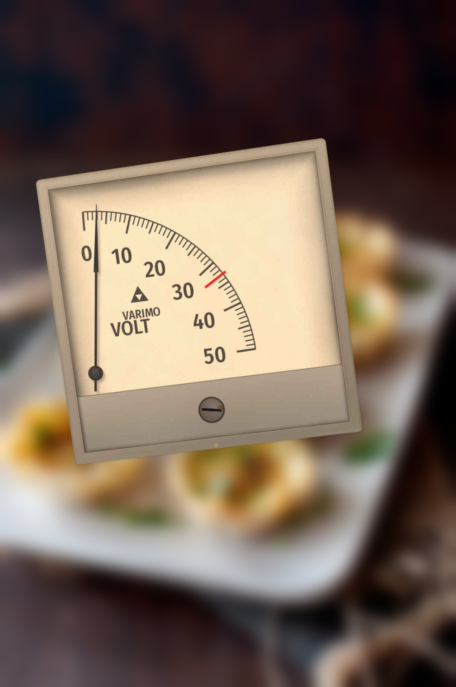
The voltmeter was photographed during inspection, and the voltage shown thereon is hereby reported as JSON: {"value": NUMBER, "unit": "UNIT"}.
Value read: {"value": 3, "unit": "V"}
